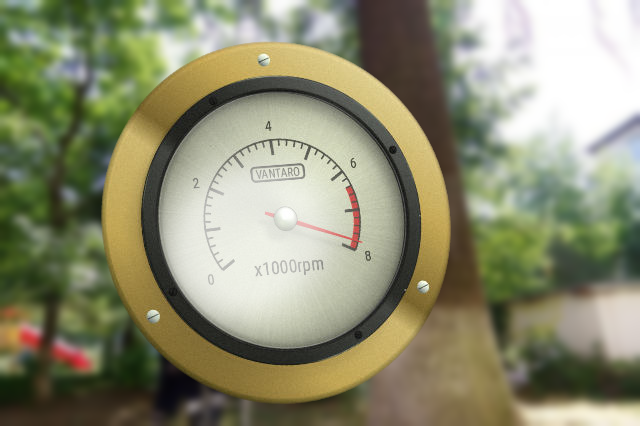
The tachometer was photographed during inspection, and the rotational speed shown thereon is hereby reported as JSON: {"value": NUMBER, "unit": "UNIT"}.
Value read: {"value": 7800, "unit": "rpm"}
